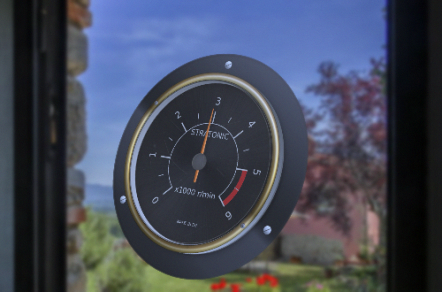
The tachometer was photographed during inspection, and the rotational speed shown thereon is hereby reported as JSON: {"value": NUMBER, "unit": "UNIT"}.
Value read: {"value": 3000, "unit": "rpm"}
